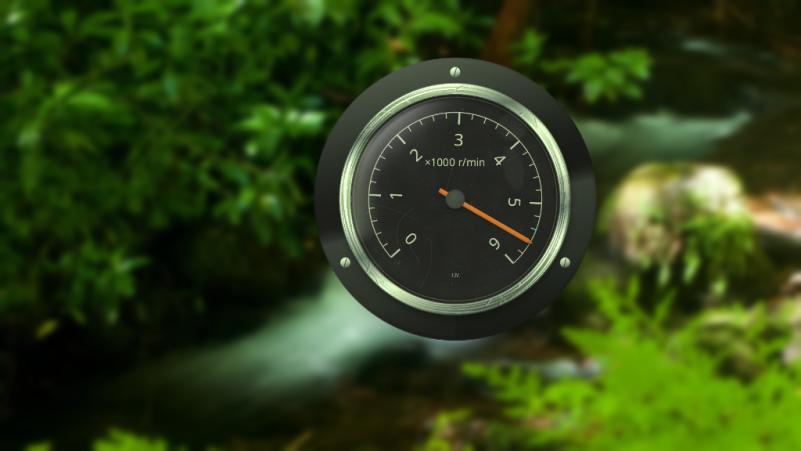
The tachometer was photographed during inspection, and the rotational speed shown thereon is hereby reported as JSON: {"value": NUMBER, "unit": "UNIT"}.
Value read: {"value": 5600, "unit": "rpm"}
